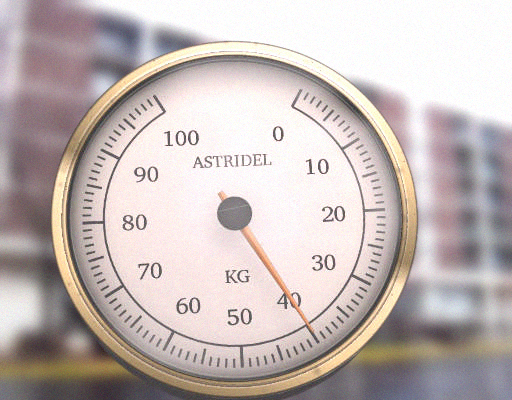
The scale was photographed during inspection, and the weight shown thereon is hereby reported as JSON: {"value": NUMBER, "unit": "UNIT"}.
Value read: {"value": 40, "unit": "kg"}
